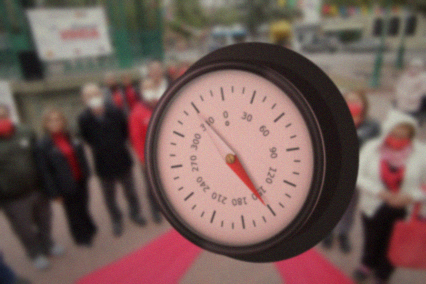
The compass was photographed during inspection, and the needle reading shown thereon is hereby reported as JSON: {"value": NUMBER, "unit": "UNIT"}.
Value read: {"value": 150, "unit": "°"}
